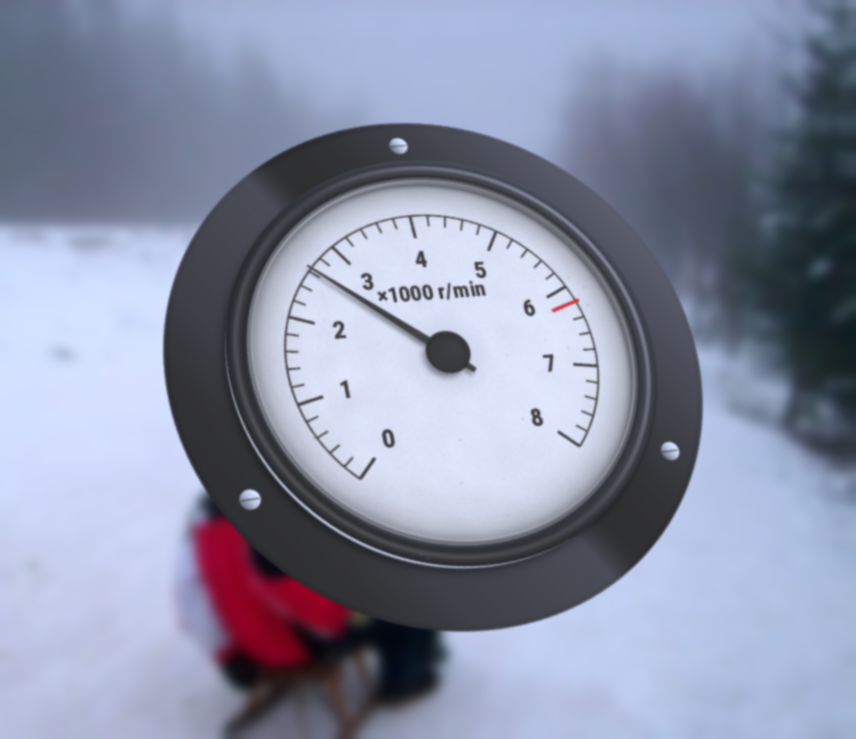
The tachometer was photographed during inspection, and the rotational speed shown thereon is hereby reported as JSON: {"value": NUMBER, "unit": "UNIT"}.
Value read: {"value": 2600, "unit": "rpm"}
